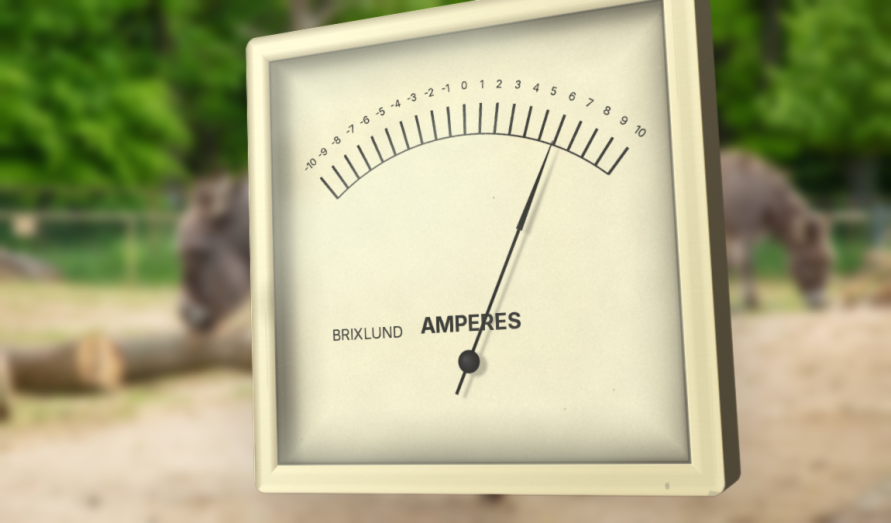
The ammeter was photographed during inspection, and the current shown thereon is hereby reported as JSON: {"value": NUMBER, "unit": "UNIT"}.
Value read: {"value": 6, "unit": "A"}
